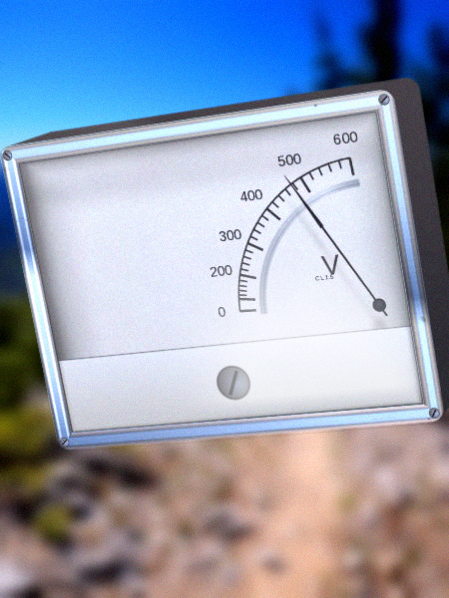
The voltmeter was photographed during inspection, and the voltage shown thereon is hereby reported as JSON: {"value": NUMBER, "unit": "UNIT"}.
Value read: {"value": 480, "unit": "V"}
